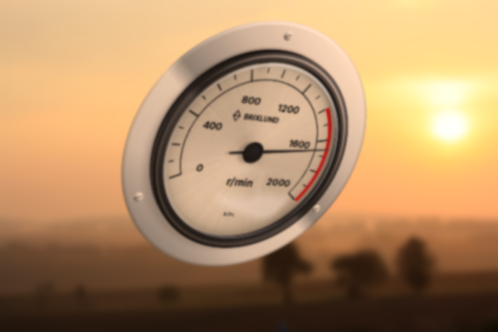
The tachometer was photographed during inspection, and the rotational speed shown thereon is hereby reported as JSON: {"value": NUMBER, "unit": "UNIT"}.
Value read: {"value": 1650, "unit": "rpm"}
